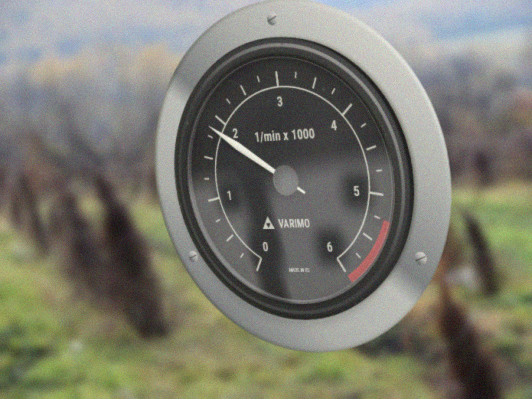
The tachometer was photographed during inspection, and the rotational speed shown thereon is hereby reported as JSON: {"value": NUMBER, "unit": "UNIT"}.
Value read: {"value": 1875, "unit": "rpm"}
